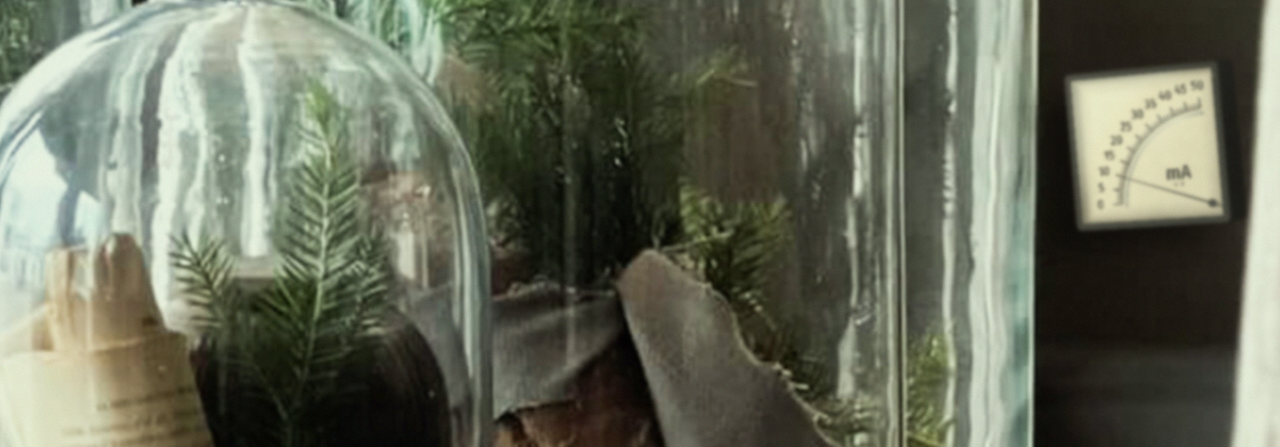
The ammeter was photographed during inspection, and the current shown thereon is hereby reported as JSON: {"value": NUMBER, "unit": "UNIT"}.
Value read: {"value": 10, "unit": "mA"}
